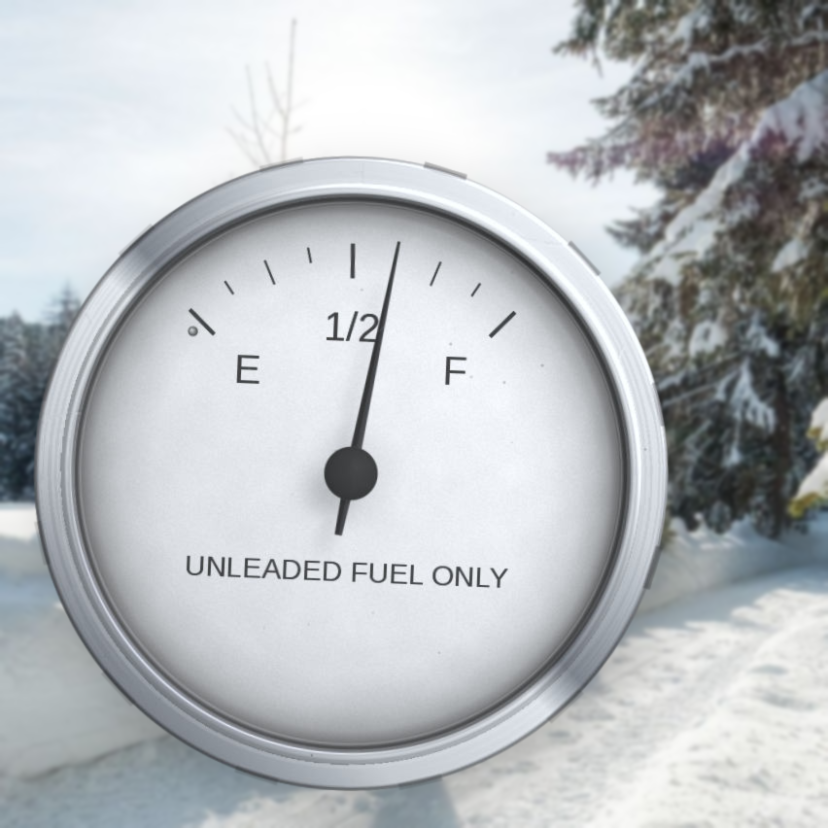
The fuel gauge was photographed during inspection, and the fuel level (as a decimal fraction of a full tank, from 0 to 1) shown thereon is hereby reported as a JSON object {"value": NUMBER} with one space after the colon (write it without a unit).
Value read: {"value": 0.625}
